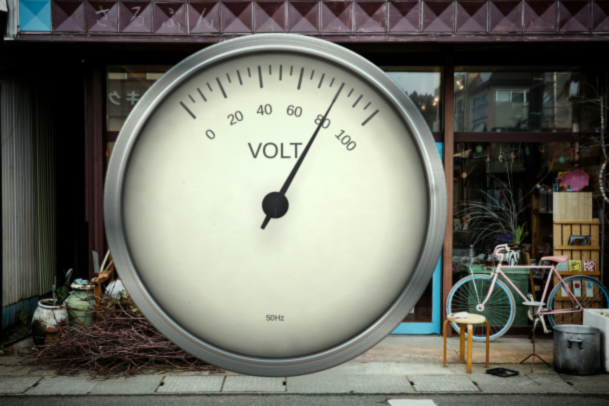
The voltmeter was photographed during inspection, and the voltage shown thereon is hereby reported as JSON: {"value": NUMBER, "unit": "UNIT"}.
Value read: {"value": 80, "unit": "V"}
